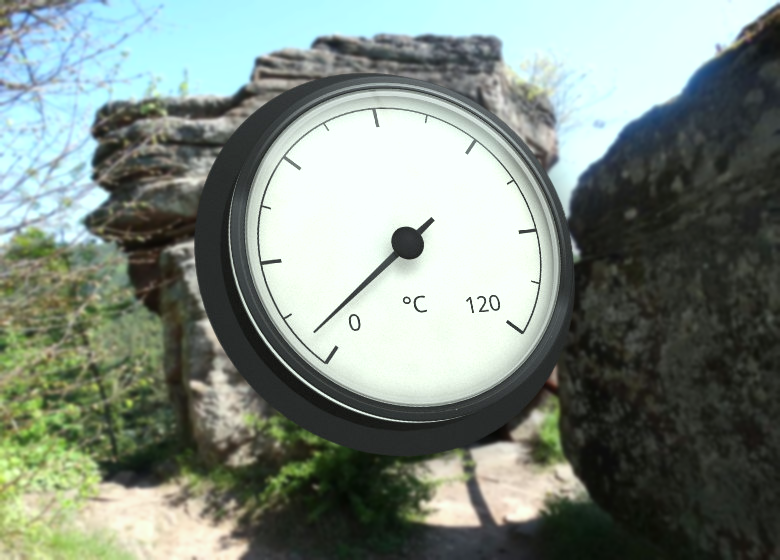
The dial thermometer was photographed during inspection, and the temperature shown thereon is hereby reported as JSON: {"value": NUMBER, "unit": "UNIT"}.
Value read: {"value": 5, "unit": "°C"}
